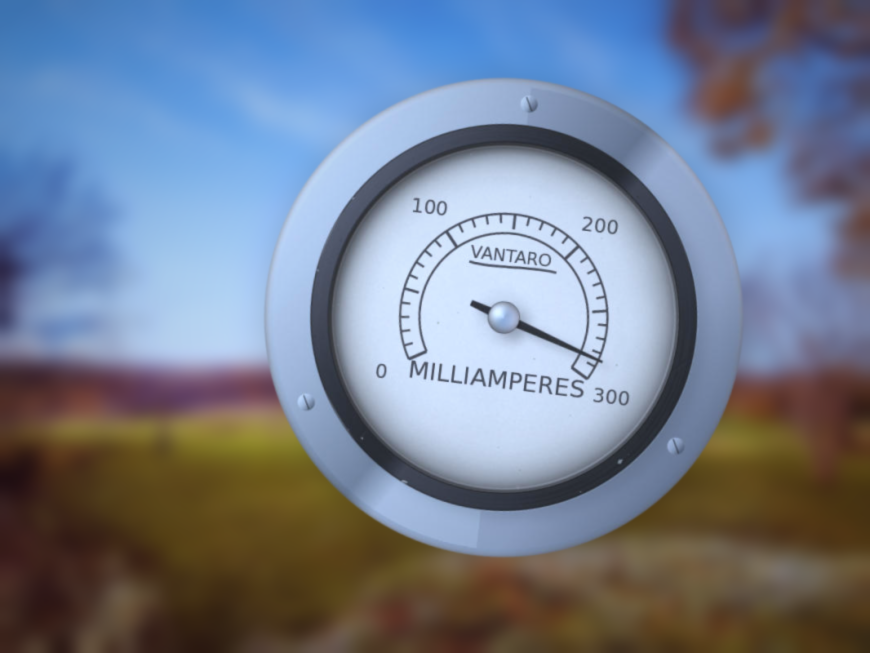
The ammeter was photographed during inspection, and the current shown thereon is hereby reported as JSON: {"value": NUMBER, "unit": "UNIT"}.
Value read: {"value": 285, "unit": "mA"}
